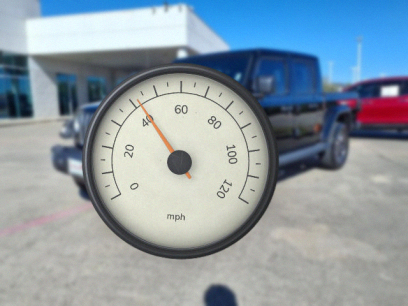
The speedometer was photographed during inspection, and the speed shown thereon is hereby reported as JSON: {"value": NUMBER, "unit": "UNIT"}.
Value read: {"value": 42.5, "unit": "mph"}
